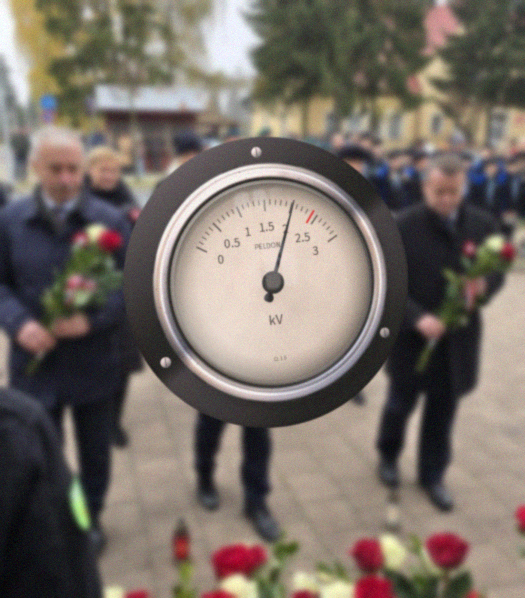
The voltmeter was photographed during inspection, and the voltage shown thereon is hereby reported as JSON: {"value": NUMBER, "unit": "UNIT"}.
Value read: {"value": 2, "unit": "kV"}
